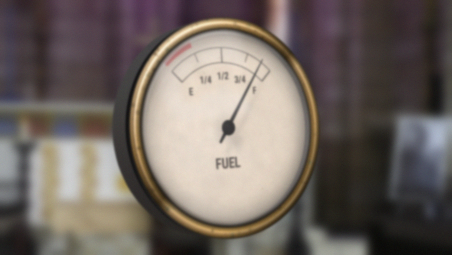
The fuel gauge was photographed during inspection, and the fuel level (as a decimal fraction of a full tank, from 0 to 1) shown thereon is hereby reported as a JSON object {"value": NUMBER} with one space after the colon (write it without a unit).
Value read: {"value": 0.875}
